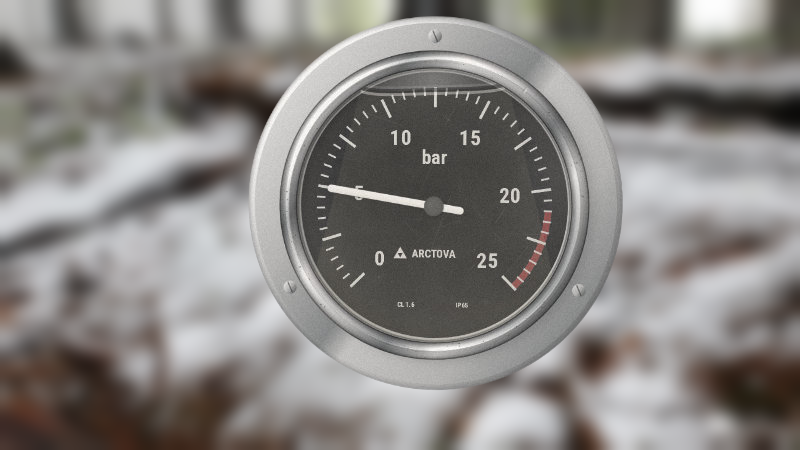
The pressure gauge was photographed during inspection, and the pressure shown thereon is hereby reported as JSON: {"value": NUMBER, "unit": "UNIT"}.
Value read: {"value": 5, "unit": "bar"}
